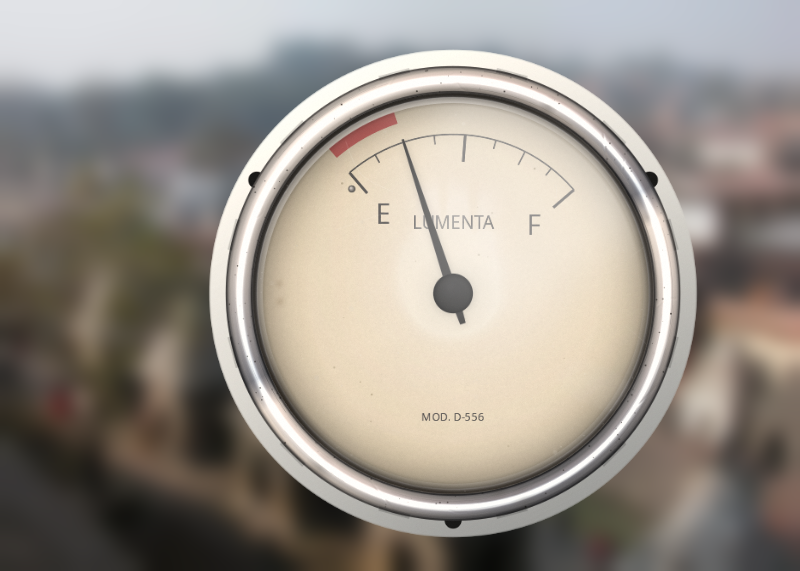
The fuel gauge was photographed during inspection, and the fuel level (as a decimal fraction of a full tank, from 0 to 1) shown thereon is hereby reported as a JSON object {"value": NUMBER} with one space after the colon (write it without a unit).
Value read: {"value": 0.25}
